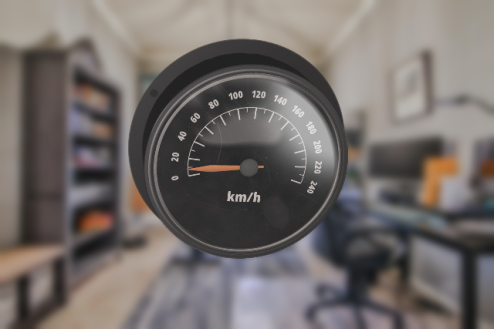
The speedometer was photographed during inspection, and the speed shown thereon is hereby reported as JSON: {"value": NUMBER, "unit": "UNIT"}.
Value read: {"value": 10, "unit": "km/h"}
